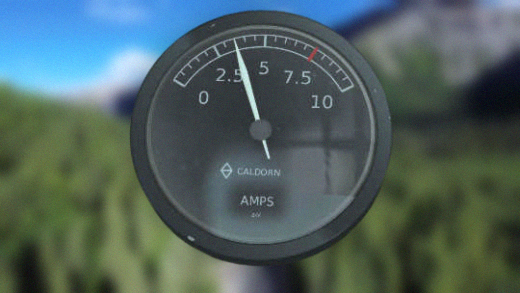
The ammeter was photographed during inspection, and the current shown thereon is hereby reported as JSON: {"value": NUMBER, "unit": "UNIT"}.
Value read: {"value": 3.5, "unit": "A"}
